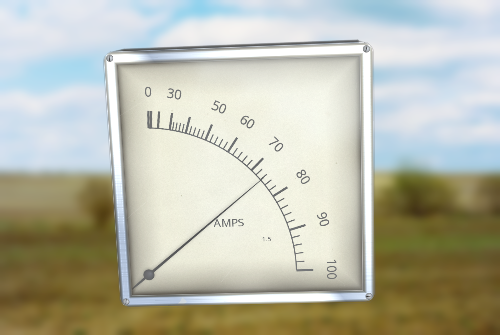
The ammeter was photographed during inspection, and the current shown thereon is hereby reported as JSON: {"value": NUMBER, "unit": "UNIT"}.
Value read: {"value": 74, "unit": "A"}
